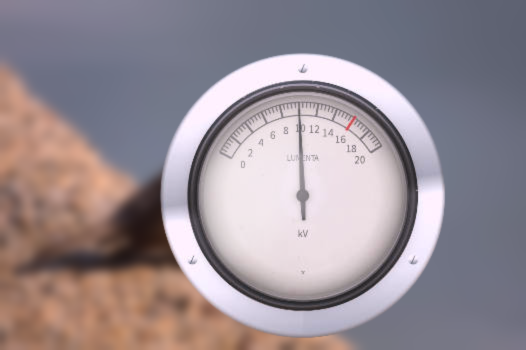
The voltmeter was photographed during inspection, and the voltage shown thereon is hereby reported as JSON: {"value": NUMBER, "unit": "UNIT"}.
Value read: {"value": 10, "unit": "kV"}
